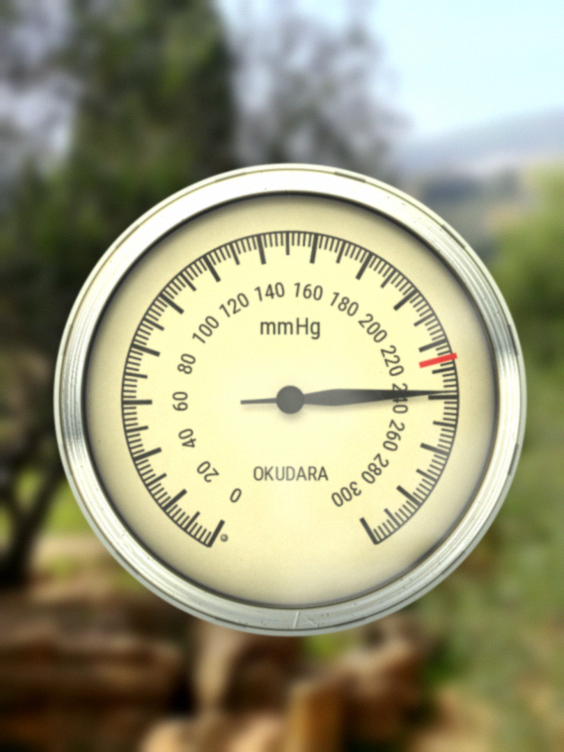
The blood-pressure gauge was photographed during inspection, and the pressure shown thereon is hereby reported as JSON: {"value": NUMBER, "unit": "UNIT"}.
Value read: {"value": 238, "unit": "mmHg"}
